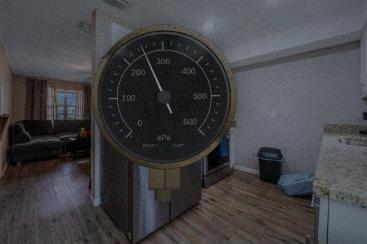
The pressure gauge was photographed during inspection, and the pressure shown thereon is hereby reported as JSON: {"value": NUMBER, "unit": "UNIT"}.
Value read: {"value": 250, "unit": "kPa"}
